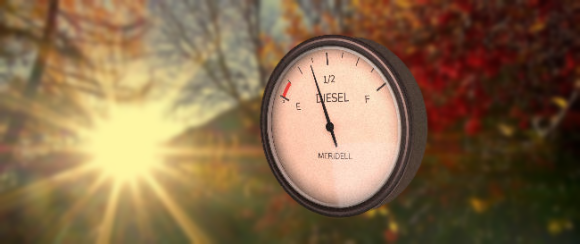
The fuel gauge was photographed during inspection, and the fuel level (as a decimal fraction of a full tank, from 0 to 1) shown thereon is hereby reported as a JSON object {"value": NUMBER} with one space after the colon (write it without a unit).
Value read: {"value": 0.375}
